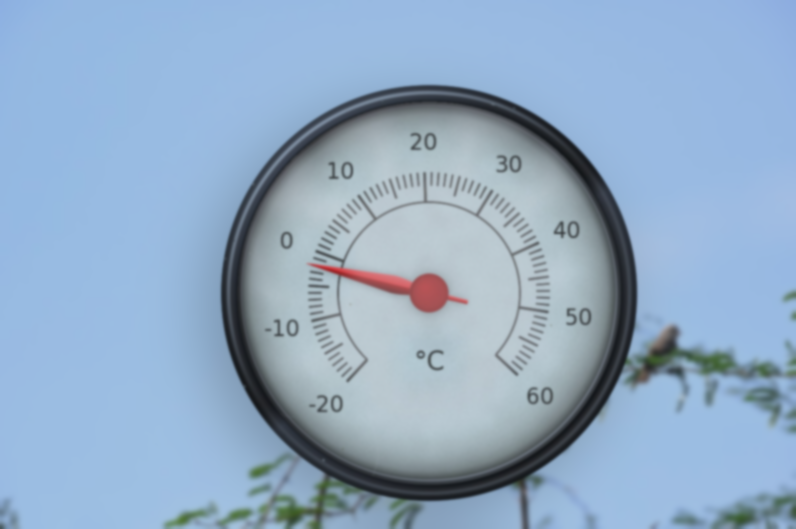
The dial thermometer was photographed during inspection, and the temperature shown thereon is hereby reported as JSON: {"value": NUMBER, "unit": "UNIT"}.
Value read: {"value": -2, "unit": "°C"}
